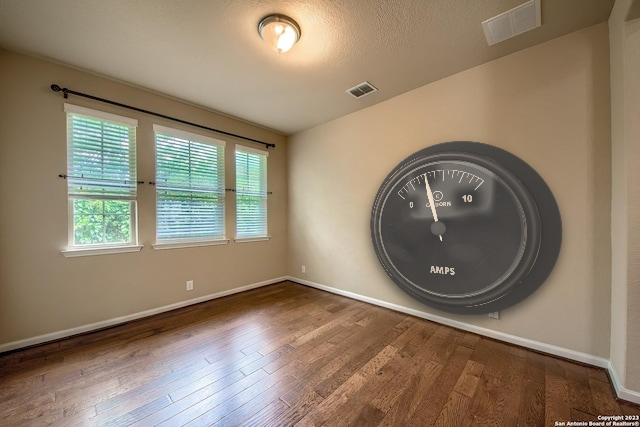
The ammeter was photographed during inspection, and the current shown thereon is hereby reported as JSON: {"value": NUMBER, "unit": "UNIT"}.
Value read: {"value": 4, "unit": "A"}
